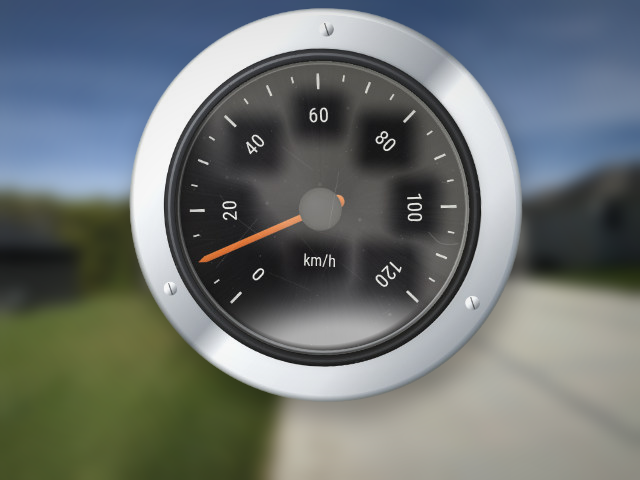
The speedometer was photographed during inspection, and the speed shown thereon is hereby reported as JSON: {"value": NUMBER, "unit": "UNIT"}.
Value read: {"value": 10, "unit": "km/h"}
